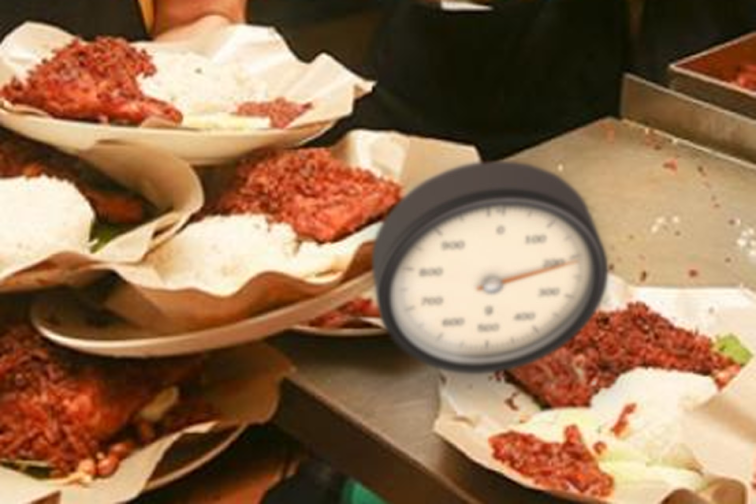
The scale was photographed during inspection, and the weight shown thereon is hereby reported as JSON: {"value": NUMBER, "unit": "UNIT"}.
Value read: {"value": 200, "unit": "g"}
